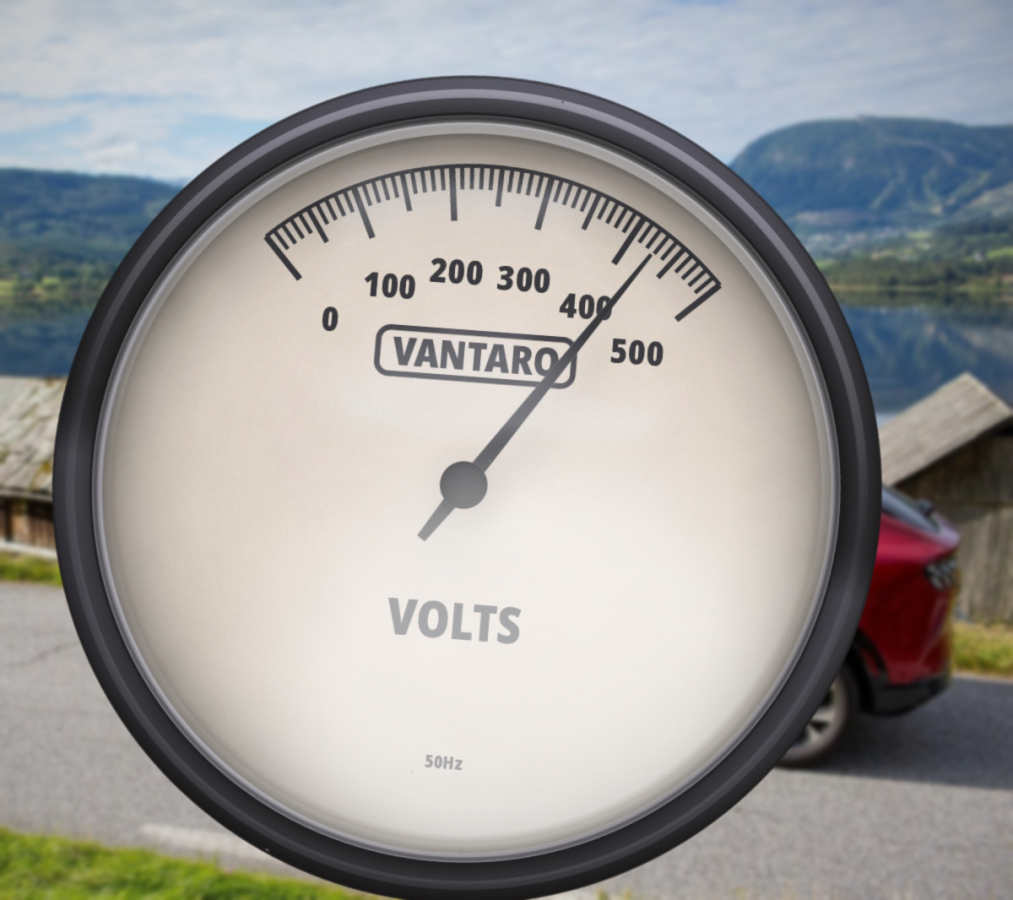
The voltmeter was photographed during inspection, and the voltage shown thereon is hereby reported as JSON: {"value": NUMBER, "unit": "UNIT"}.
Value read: {"value": 430, "unit": "V"}
